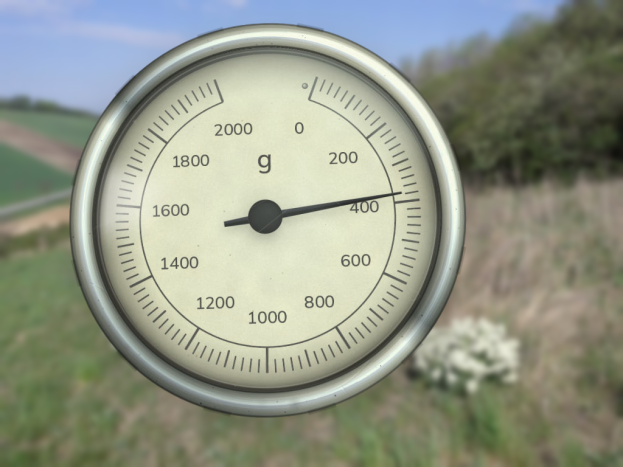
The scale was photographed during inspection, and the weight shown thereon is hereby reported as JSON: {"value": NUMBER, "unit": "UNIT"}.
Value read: {"value": 380, "unit": "g"}
